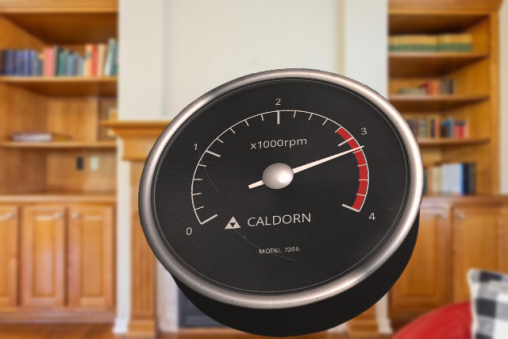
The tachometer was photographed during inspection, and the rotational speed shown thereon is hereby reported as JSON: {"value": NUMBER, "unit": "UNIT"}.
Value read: {"value": 3200, "unit": "rpm"}
